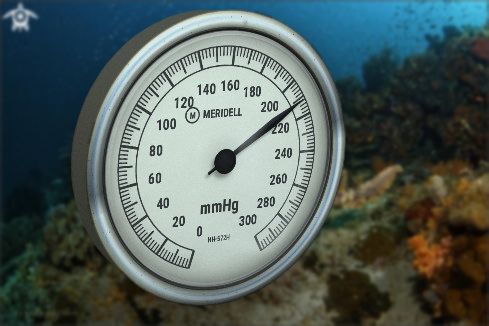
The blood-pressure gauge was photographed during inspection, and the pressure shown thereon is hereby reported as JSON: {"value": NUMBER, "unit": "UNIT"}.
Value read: {"value": 210, "unit": "mmHg"}
